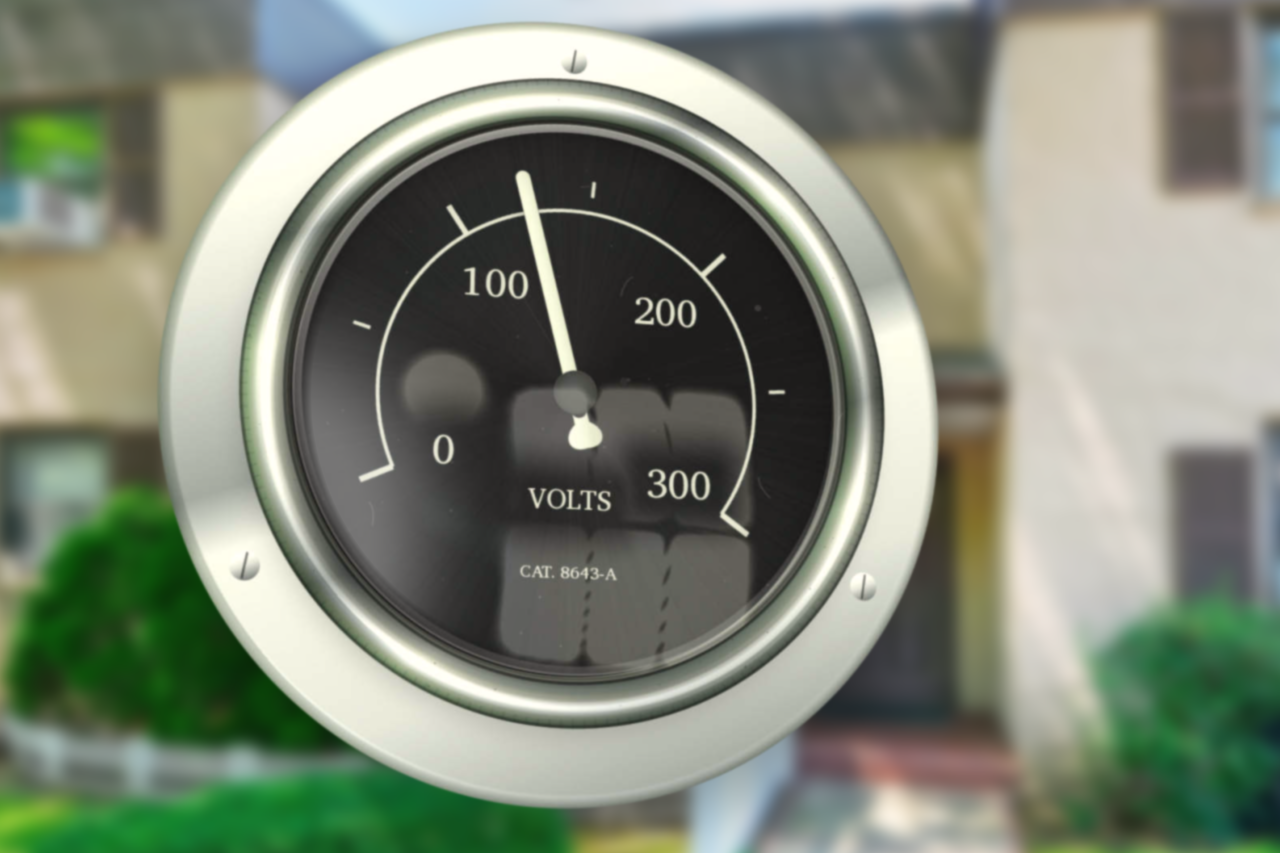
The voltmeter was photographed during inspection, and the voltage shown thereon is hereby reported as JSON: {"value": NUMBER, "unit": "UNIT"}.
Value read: {"value": 125, "unit": "V"}
